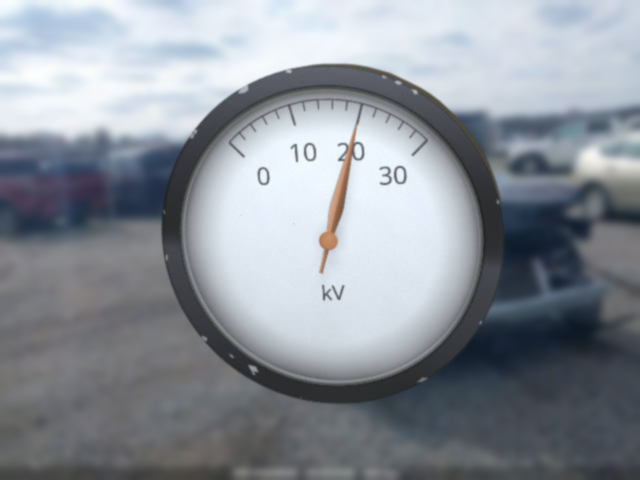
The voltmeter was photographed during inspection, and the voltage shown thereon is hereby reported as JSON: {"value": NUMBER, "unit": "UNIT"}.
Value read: {"value": 20, "unit": "kV"}
